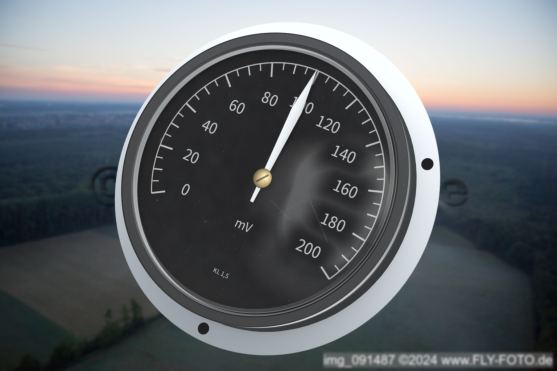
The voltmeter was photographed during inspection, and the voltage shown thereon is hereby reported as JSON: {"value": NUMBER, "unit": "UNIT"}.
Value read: {"value": 100, "unit": "mV"}
